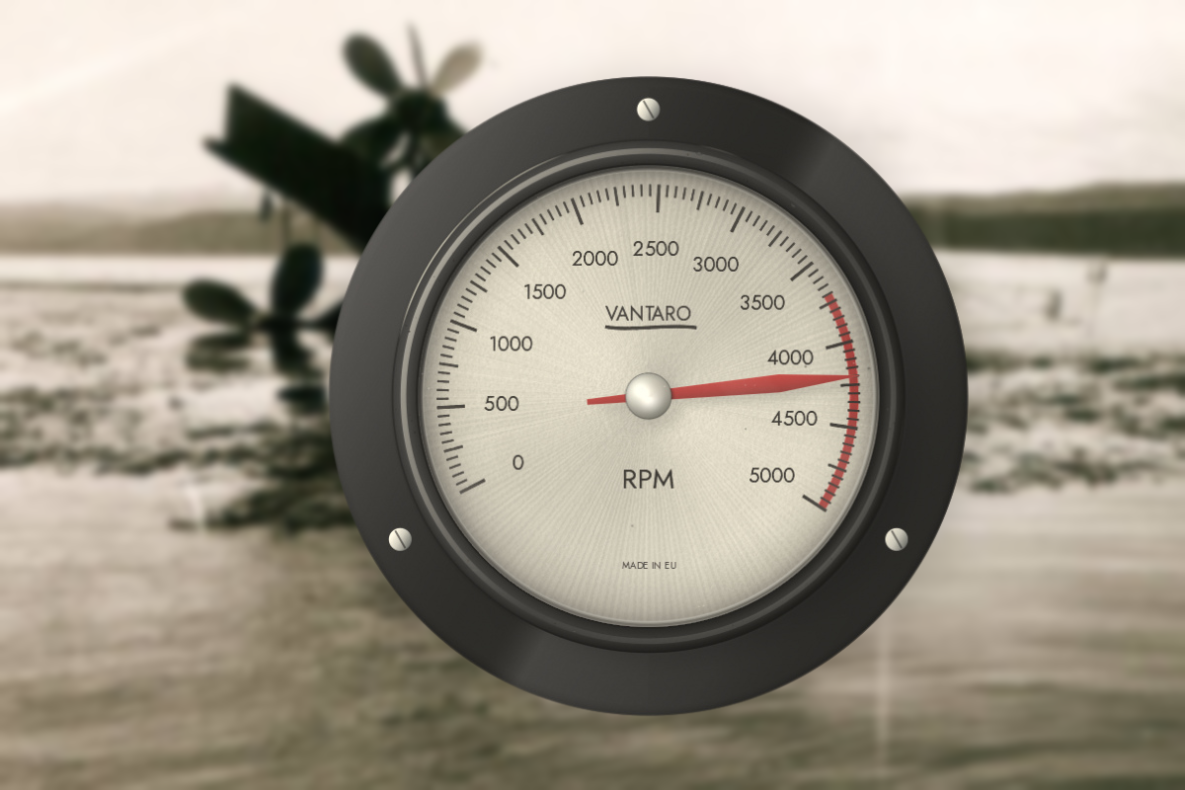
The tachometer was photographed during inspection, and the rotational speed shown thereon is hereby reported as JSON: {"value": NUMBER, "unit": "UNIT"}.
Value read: {"value": 4200, "unit": "rpm"}
